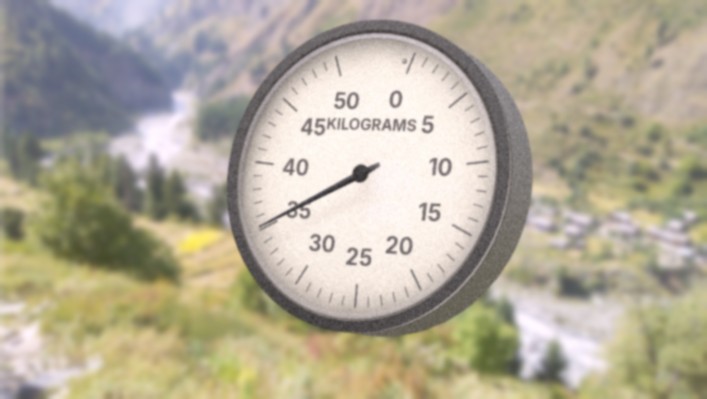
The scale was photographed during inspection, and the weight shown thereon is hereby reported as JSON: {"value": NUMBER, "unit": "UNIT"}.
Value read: {"value": 35, "unit": "kg"}
